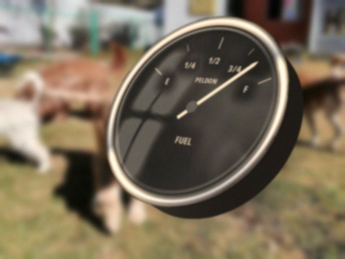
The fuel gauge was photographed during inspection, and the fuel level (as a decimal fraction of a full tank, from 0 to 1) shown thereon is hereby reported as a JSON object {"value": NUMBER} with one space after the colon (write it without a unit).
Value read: {"value": 0.875}
